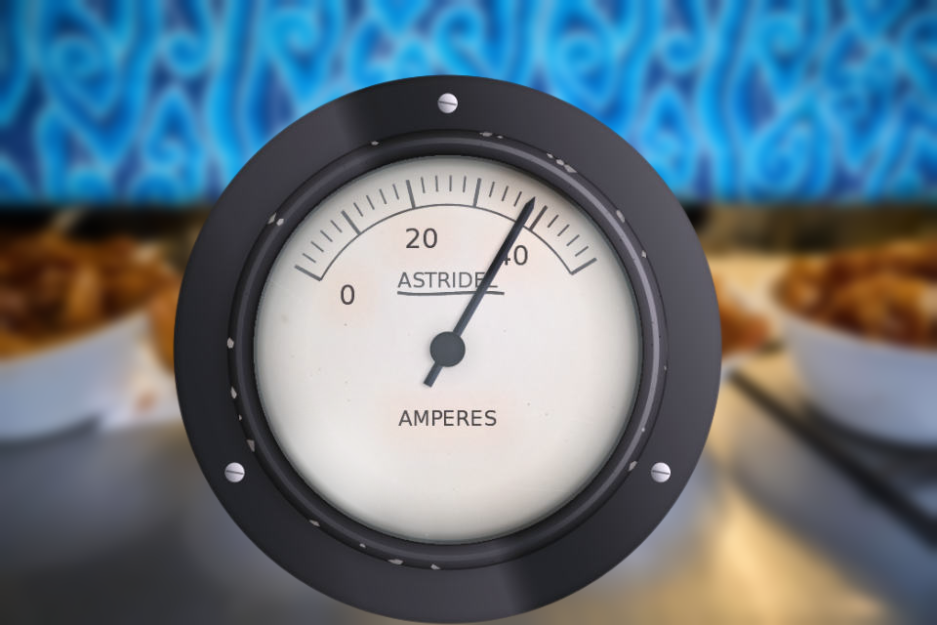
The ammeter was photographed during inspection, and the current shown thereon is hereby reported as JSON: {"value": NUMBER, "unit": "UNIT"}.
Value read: {"value": 38, "unit": "A"}
